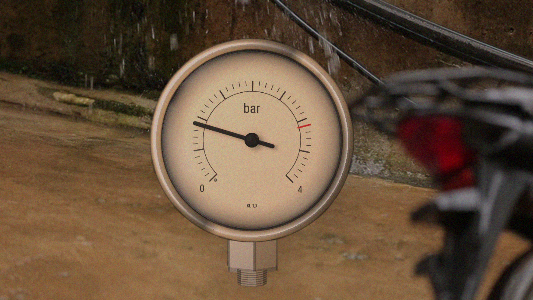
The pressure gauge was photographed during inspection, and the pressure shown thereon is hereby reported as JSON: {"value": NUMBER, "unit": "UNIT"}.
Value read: {"value": 0.9, "unit": "bar"}
